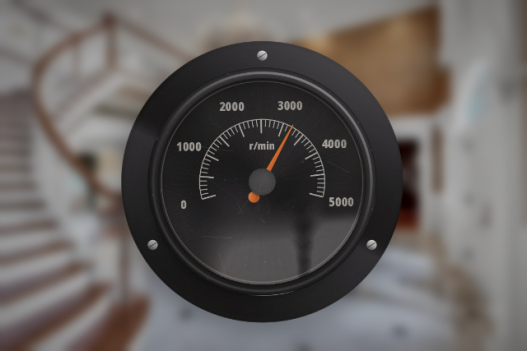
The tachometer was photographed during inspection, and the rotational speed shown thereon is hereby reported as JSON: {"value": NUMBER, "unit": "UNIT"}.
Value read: {"value": 3200, "unit": "rpm"}
